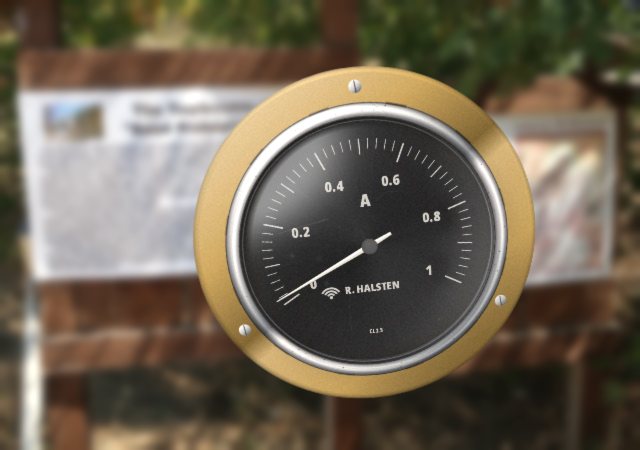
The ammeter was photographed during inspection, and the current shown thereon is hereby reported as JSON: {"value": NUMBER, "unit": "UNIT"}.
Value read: {"value": 0.02, "unit": "A"}
